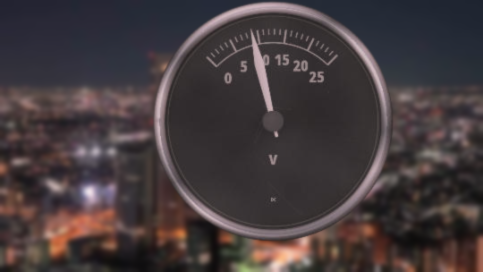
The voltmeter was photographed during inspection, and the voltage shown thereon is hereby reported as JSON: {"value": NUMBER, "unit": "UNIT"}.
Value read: {"value": 9, "unit": "V"}
